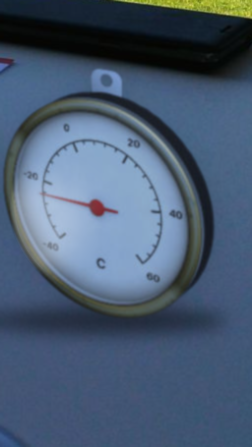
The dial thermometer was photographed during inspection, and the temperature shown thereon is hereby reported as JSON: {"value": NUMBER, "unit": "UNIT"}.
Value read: {"value": -24, "unit": "°C"}
